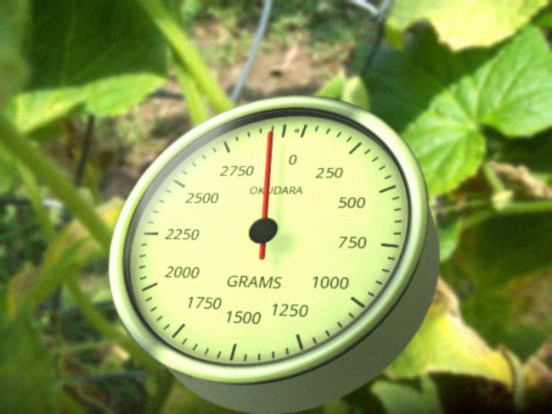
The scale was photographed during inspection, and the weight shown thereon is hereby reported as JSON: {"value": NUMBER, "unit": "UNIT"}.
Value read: {"value": 2950, "unit": "g"}
